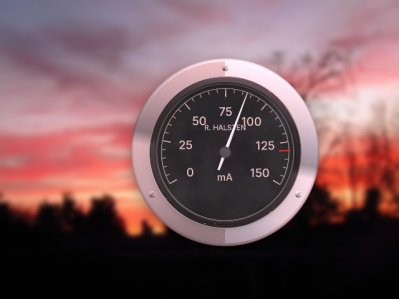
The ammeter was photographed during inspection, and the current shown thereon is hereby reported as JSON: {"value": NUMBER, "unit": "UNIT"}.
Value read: {"value": 87.5, "unit": "mA"}
